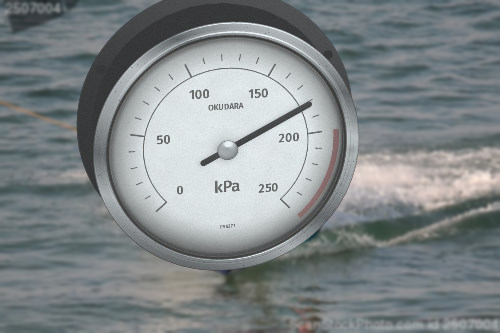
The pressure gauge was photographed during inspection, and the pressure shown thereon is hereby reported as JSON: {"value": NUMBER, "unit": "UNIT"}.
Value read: {"value": 180, "unit": "kPa"}
